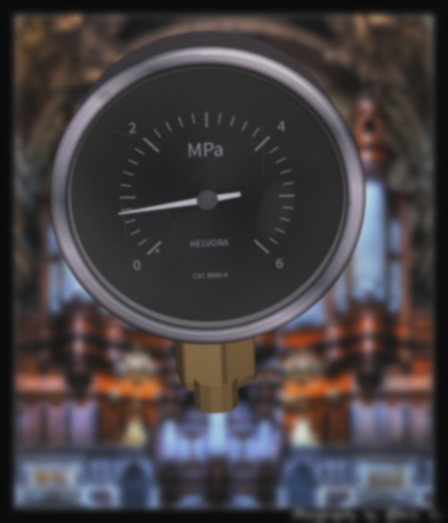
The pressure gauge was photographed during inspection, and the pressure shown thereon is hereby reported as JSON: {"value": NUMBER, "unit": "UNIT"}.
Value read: {"value": 0.8, "unit": "MPa"}
